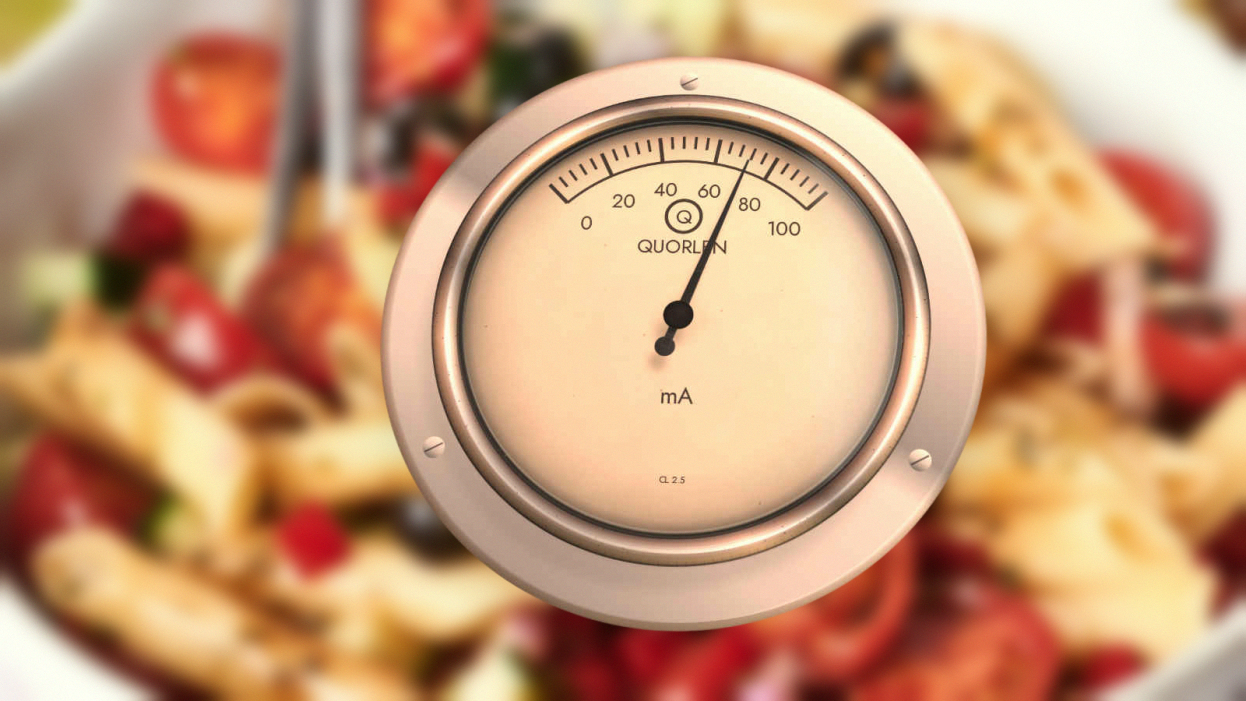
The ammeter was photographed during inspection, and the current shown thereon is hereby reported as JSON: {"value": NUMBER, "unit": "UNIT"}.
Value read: {"value": 72, "unit": "mA"}
